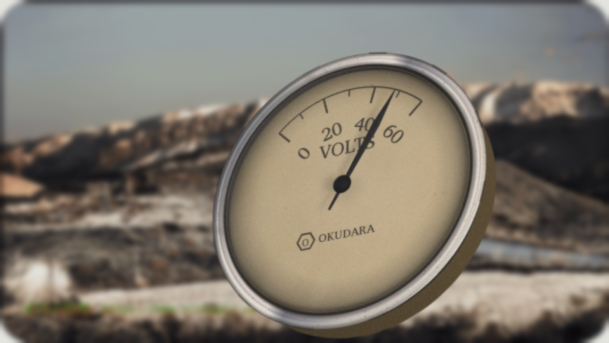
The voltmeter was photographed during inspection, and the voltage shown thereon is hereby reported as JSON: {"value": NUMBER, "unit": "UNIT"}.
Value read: {"value": 50, "unit": "V"}
